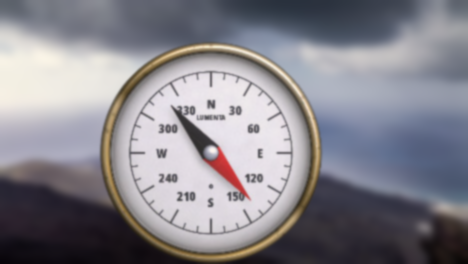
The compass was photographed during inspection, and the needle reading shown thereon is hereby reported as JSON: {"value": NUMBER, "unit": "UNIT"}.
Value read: {"value": 140, "unit": "°"}
